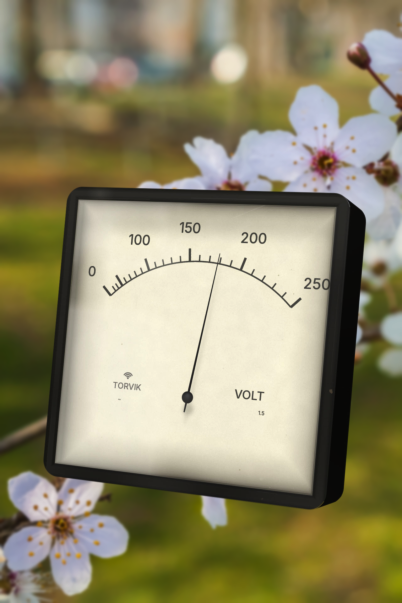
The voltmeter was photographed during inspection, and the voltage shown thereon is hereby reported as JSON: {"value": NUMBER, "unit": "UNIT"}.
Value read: {"value": 180, "unit": "V"}
